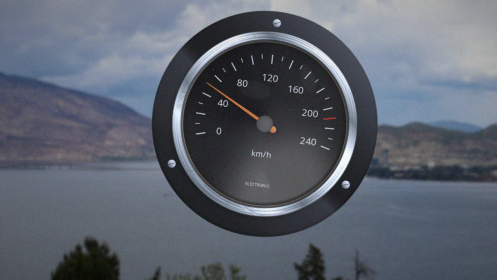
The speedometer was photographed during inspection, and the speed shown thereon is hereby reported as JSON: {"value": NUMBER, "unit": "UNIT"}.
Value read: {"value": 50, "unit": "km/h"}
